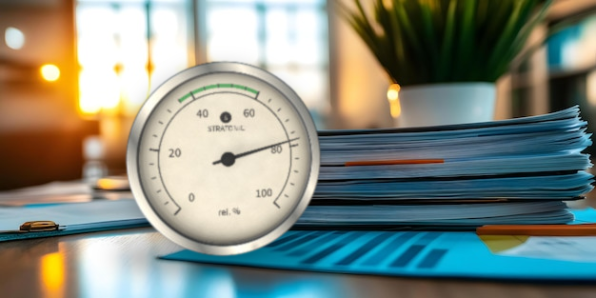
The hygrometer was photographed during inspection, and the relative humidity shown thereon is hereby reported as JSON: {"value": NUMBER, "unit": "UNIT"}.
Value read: {"value": 78, "unit": "%"}
